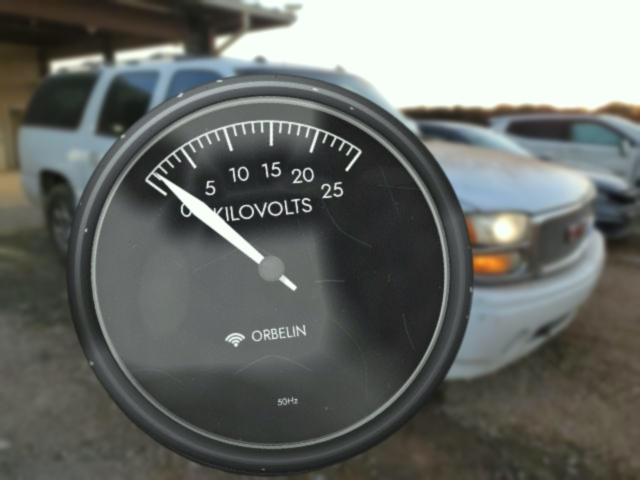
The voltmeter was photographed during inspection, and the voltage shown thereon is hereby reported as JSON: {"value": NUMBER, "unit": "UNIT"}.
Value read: {"value": 1, "unit": "kV"}
